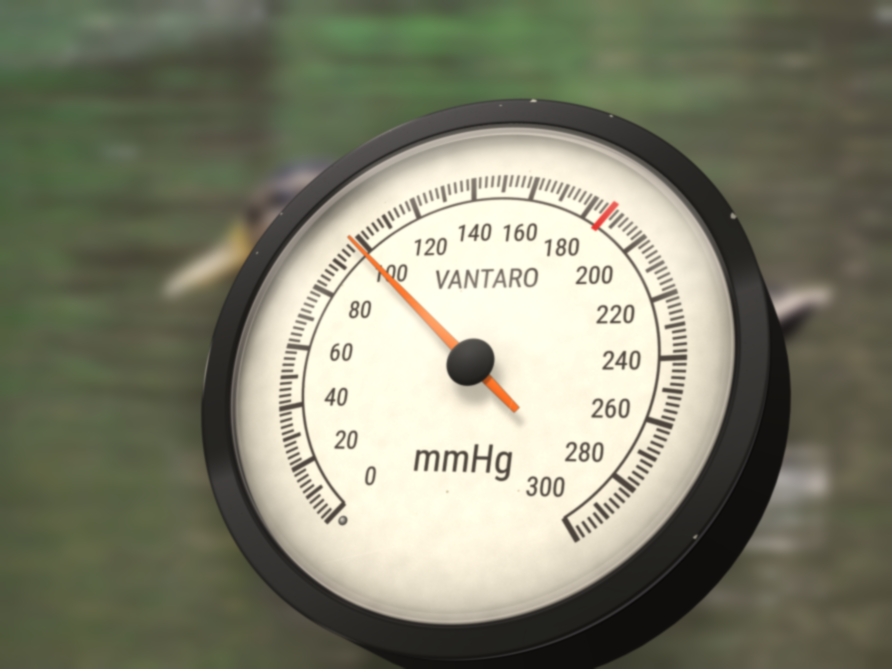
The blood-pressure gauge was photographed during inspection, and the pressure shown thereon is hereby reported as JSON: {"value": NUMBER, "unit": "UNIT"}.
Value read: {"value": 98, "unit": "mmHg"}
